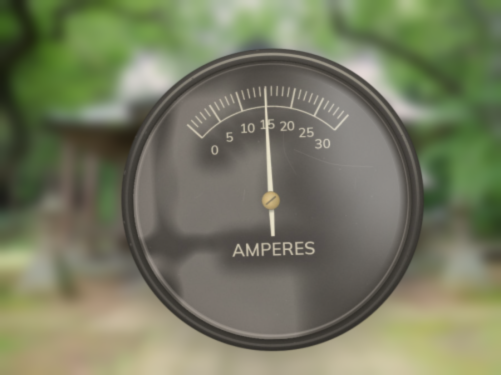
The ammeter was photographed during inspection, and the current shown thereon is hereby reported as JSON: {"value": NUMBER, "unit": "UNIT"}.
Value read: {"value": 15, "unit": "A"}
